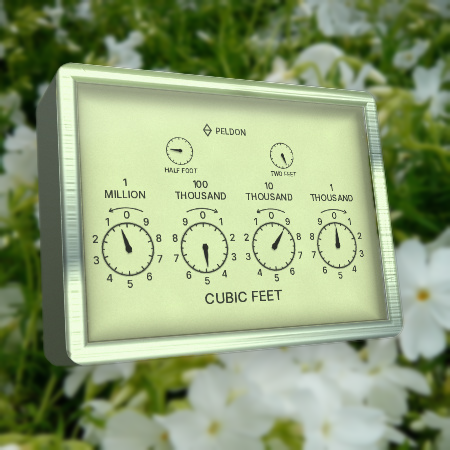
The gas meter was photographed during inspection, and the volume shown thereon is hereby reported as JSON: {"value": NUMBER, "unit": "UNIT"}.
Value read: {"value": 49000, "unit": "ft³"}
